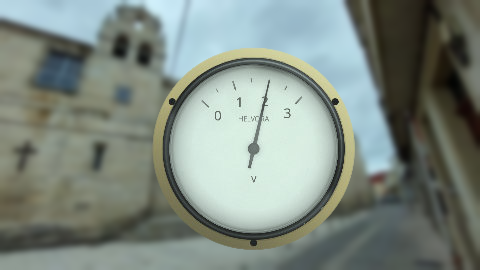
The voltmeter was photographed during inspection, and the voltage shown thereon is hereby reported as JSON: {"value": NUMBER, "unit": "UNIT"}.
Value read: {"value": 2, "unit": "V"}
